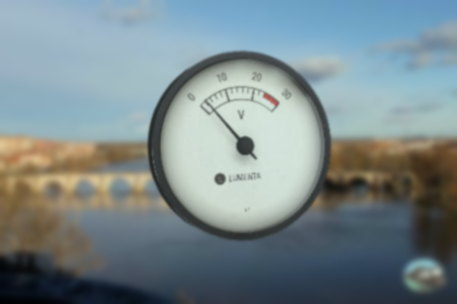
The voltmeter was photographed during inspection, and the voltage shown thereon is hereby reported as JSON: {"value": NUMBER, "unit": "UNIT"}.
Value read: {"value": 2, "unit": "V"}
